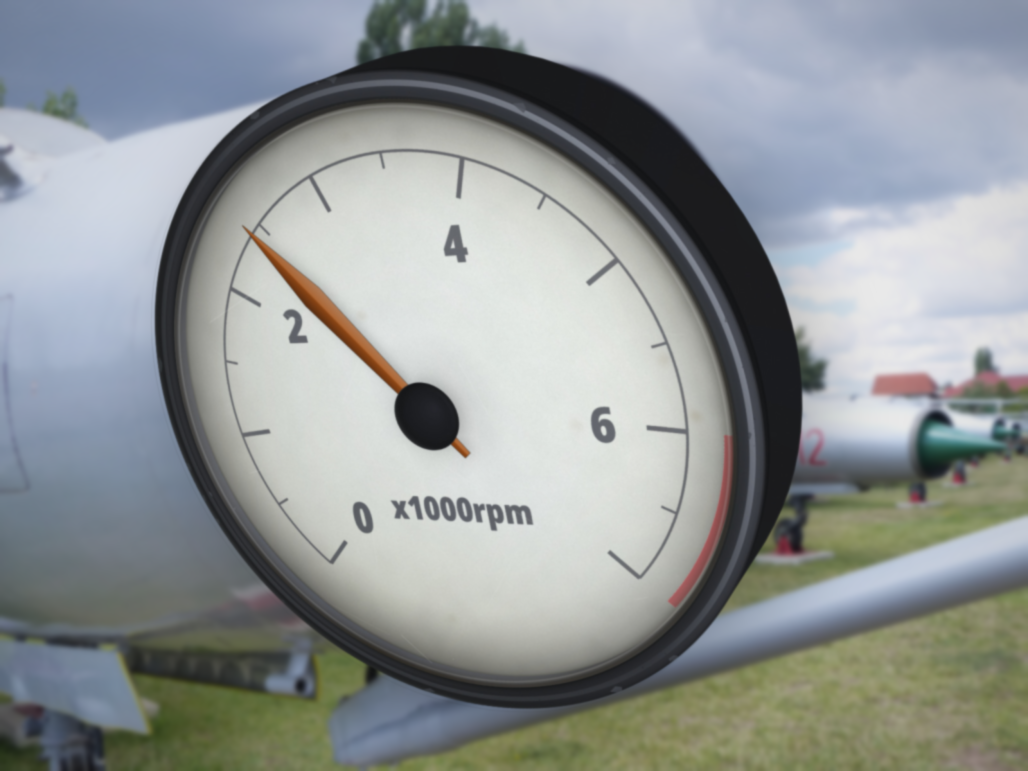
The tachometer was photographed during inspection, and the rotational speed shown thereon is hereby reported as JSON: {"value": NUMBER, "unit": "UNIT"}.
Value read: {"value": 2500, "unit": "rpm"}
